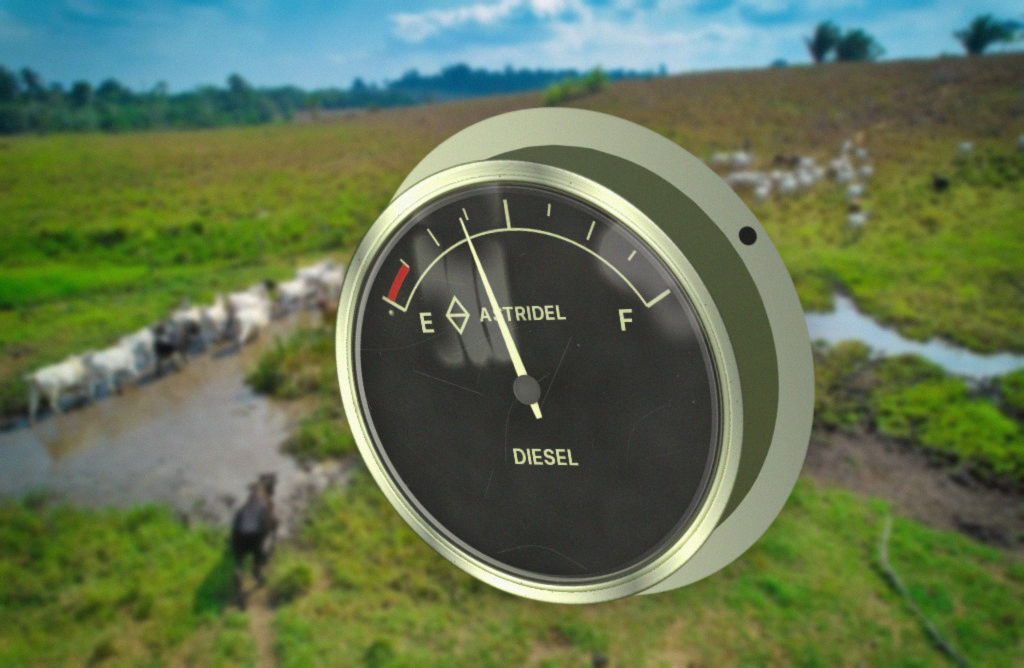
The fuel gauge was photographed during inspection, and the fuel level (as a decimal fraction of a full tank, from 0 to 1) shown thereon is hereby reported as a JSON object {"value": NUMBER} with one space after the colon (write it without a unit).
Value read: {"value": 0.375}
